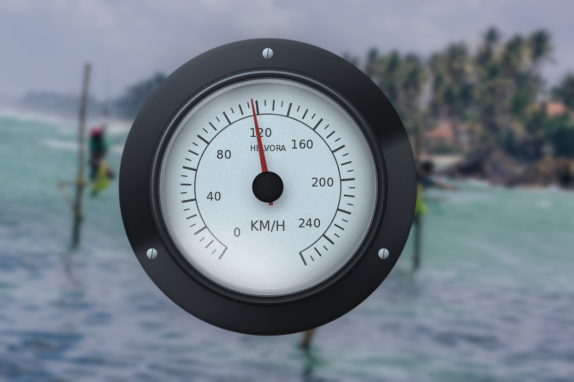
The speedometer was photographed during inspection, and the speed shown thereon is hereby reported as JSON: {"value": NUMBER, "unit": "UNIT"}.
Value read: {"value": 117.5, "unit": "km/h"}
